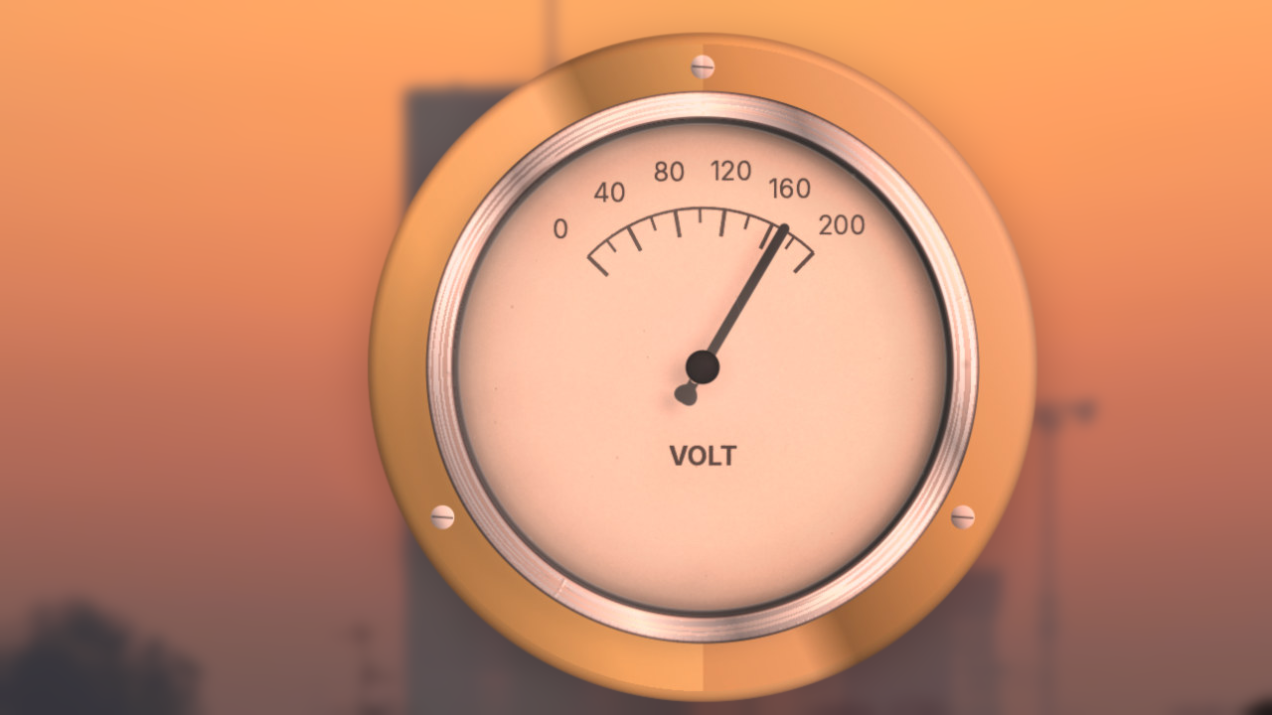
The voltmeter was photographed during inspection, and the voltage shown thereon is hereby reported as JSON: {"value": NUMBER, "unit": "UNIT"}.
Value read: {"value": 170, "unit": "V"}
